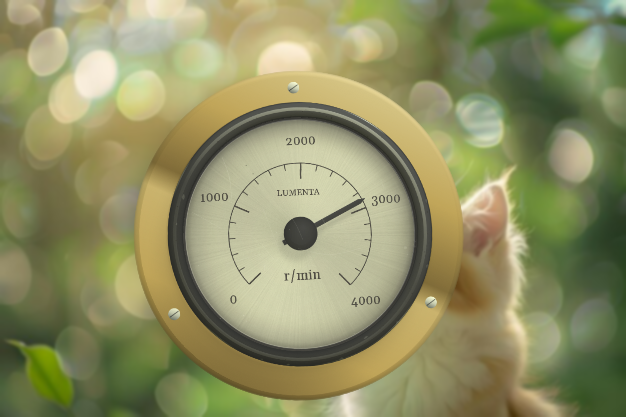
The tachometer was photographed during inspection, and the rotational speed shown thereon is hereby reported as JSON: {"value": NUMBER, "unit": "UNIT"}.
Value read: {"value": 2900, "unit": "rpm"}
